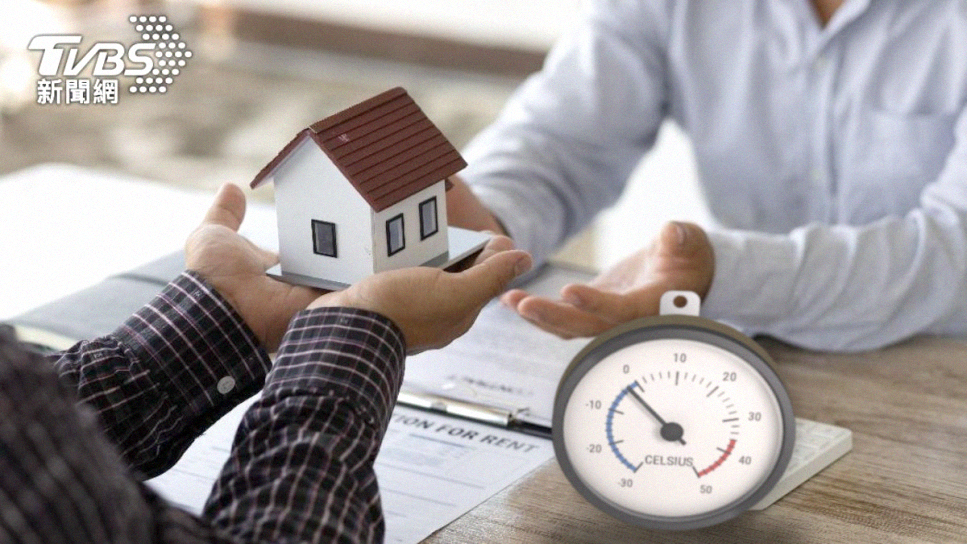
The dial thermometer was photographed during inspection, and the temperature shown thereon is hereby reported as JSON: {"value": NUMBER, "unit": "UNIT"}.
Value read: {"value": -2, "unit": "°C"}
